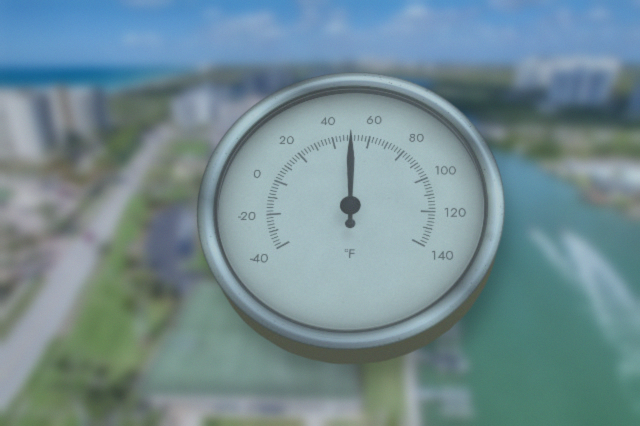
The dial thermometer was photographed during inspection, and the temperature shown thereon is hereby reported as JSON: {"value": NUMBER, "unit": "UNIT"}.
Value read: {"value": 50, "unit": "°F"}
